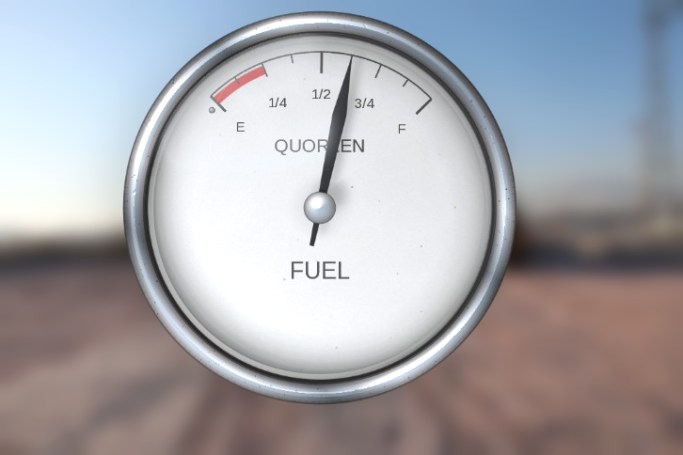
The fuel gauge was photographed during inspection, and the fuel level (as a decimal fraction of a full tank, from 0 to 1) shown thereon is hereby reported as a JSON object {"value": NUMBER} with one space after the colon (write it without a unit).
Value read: {"value": 0.625}
